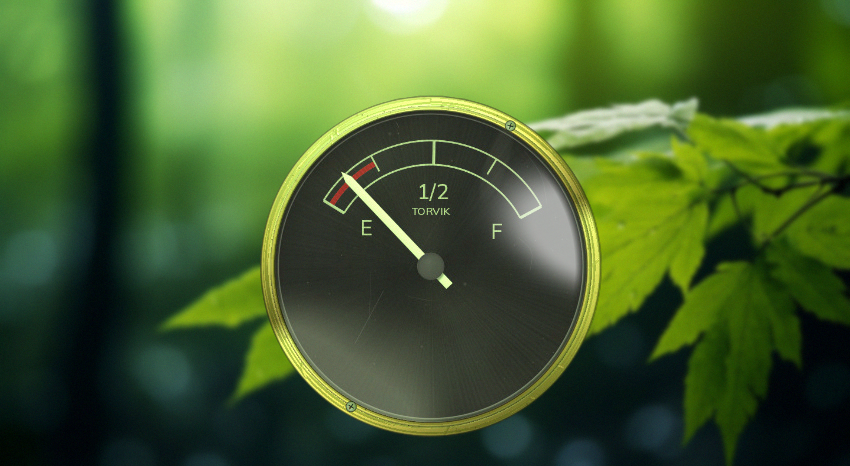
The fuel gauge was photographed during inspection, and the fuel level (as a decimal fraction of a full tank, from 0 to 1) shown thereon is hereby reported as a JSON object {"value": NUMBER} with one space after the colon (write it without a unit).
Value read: {"value": 0.125}
